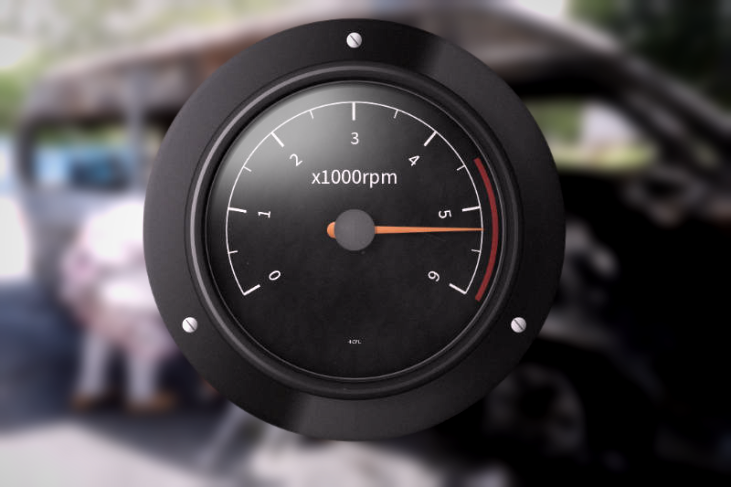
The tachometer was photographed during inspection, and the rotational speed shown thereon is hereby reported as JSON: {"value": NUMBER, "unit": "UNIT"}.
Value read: {"value": 5250, "unit": "rpm"}
